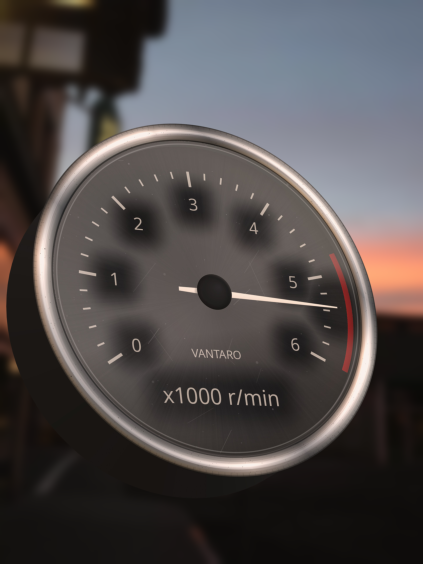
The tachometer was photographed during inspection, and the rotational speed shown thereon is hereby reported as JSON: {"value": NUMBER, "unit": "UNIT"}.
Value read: {"value": 5400, "unit": "rpm"}
